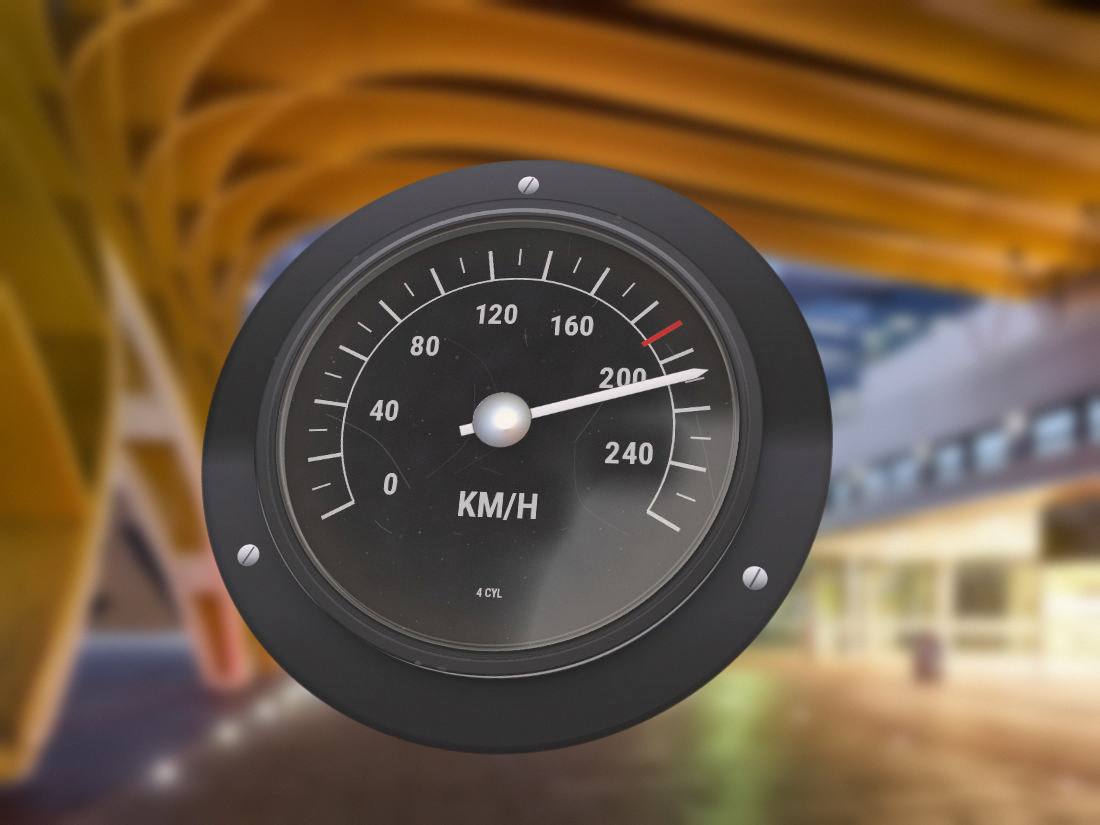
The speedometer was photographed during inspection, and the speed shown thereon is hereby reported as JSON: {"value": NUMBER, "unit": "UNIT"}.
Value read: {"value": 210, "unit": "km/h"}
